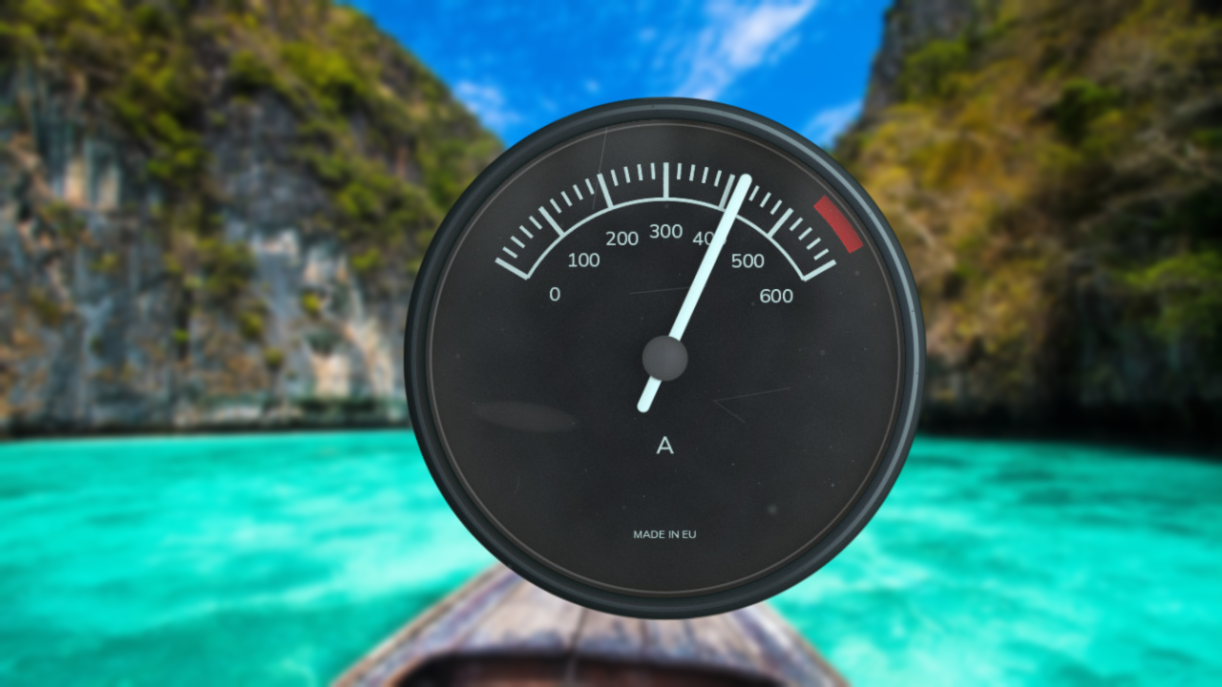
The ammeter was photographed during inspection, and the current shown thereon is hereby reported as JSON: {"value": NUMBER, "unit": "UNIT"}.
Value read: {"value": 420, "unit": "A"}
